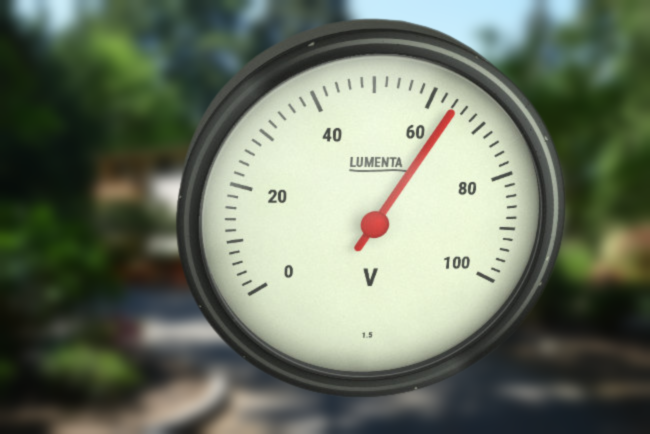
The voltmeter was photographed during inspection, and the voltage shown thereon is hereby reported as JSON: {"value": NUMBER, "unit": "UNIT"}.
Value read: {"value": 64, "unit": "V"}
